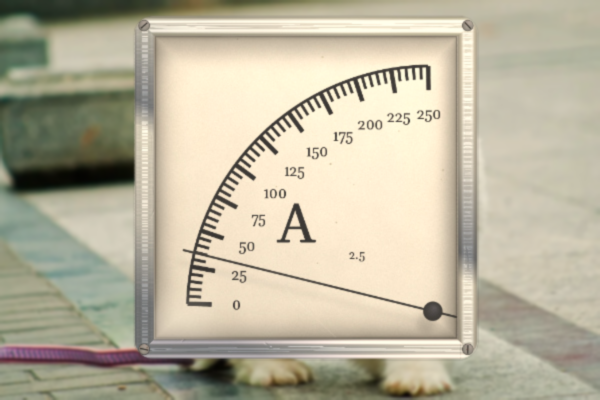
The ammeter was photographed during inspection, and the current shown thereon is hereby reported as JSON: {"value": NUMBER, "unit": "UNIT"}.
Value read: {"value": 35, "unit": "A"}
